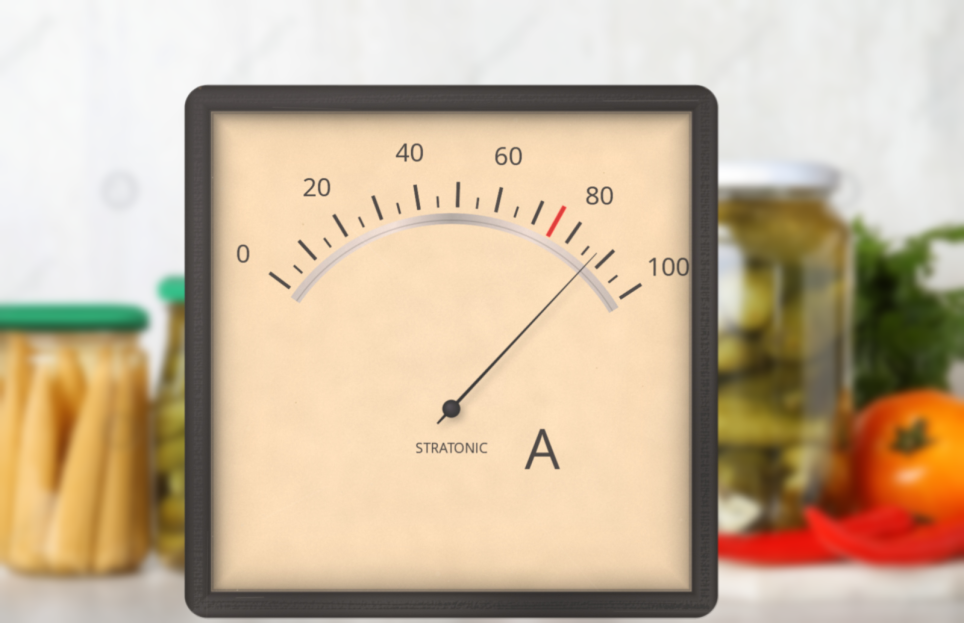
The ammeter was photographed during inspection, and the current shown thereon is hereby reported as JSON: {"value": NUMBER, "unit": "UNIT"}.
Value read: {"value": 87.5, "unit": "A"}
